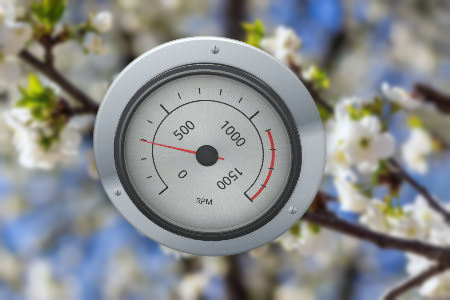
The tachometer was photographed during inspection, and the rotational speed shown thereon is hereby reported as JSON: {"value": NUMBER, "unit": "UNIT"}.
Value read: {"value": 300, "unit": "rpm"}
